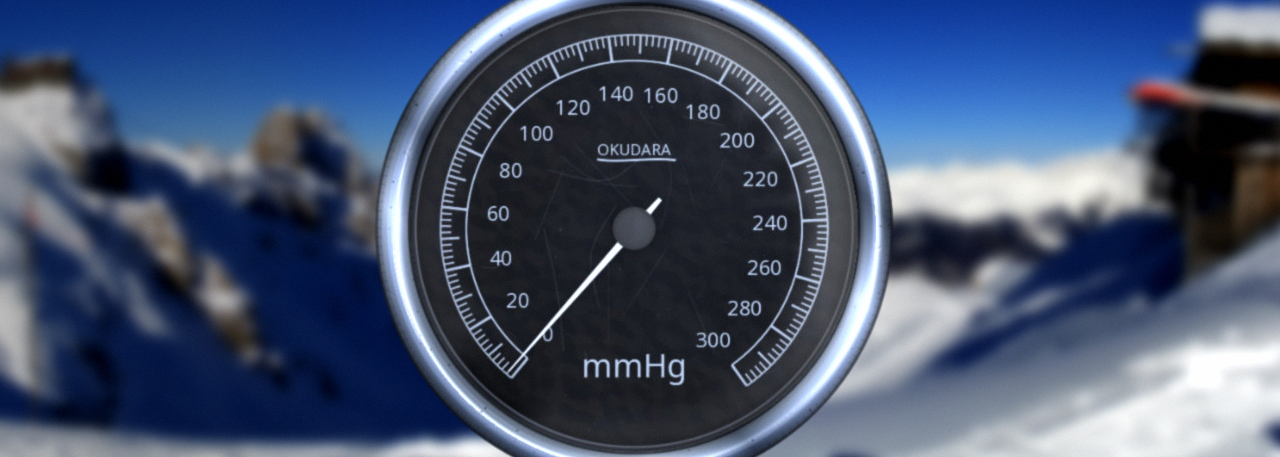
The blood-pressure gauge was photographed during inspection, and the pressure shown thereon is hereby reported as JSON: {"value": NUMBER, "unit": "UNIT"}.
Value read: {"value": 2, "unit": "mmHg"}
